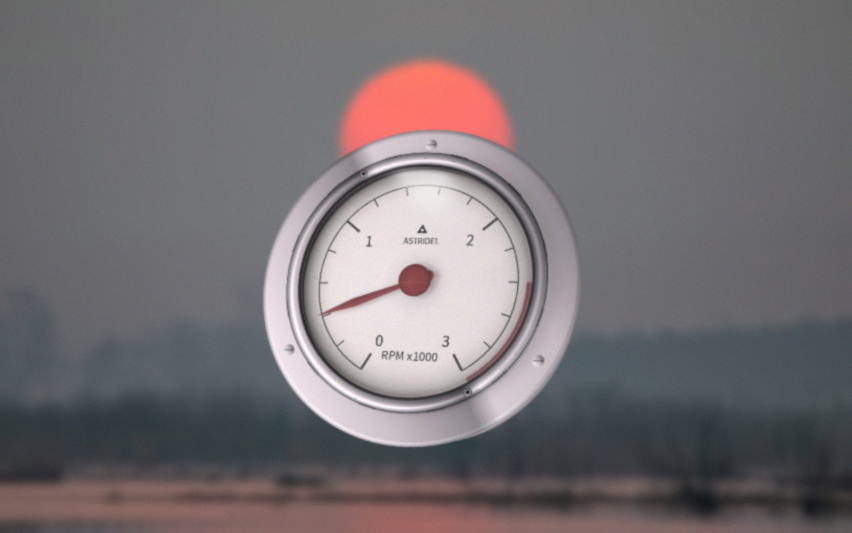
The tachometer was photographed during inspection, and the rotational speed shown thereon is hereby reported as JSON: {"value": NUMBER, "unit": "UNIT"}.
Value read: {"value": 400, "unit": "rpm"}
